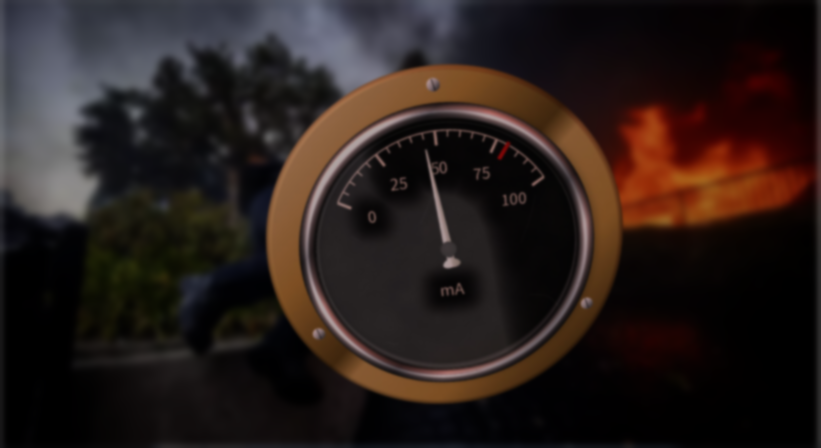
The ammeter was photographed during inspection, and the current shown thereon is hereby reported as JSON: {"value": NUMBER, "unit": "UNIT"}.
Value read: {"value": 45, "unit": "mA"}
